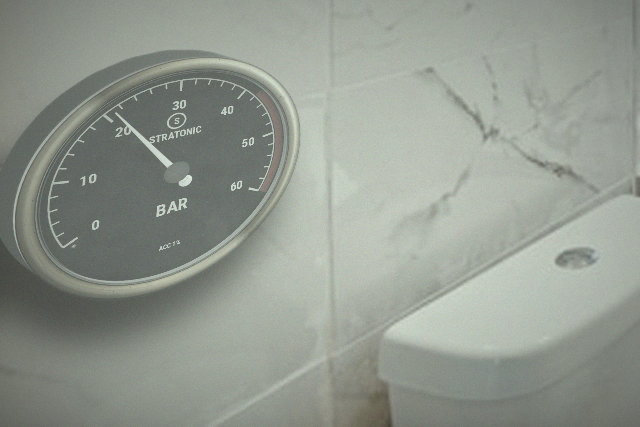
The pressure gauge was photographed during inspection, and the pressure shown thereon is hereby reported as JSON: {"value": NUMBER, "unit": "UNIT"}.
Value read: {"value": 21, "unit": "bar"}
